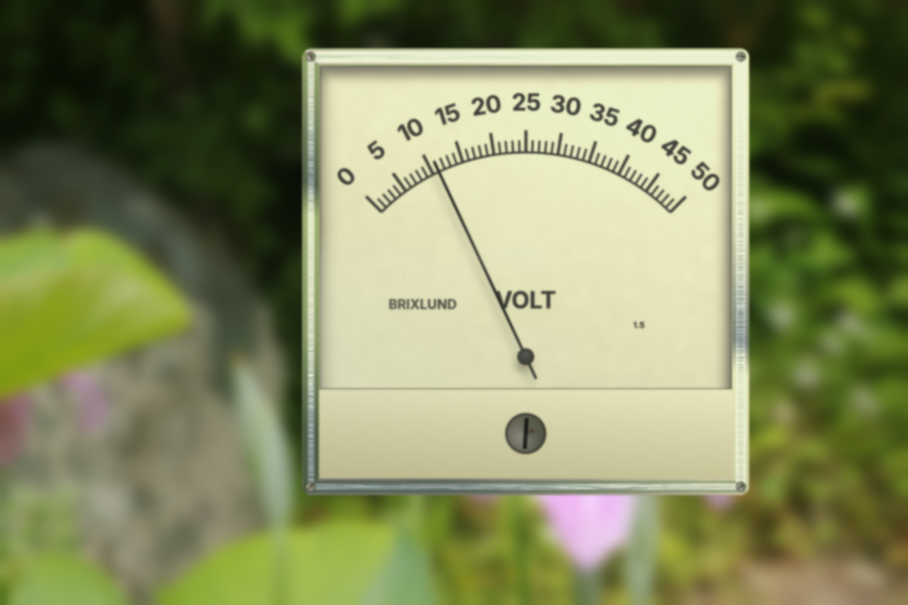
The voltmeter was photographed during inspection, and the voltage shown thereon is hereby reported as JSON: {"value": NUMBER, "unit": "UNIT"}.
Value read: {"value": 11, "unit": "V"}
